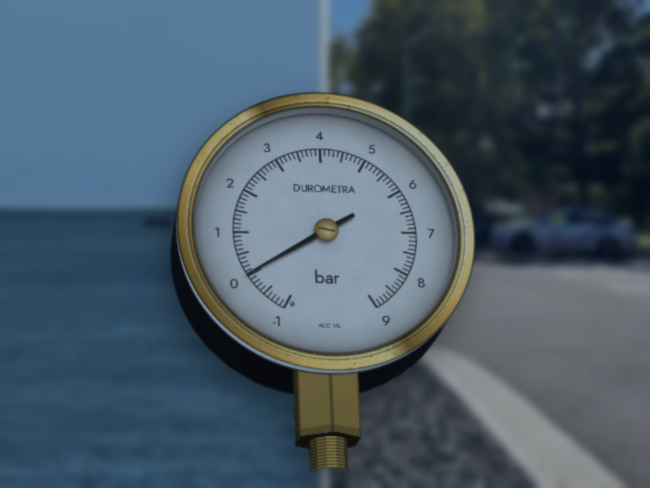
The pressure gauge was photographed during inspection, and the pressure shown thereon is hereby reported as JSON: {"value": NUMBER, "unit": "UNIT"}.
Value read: {"value": 0, "unit": "bar"}
